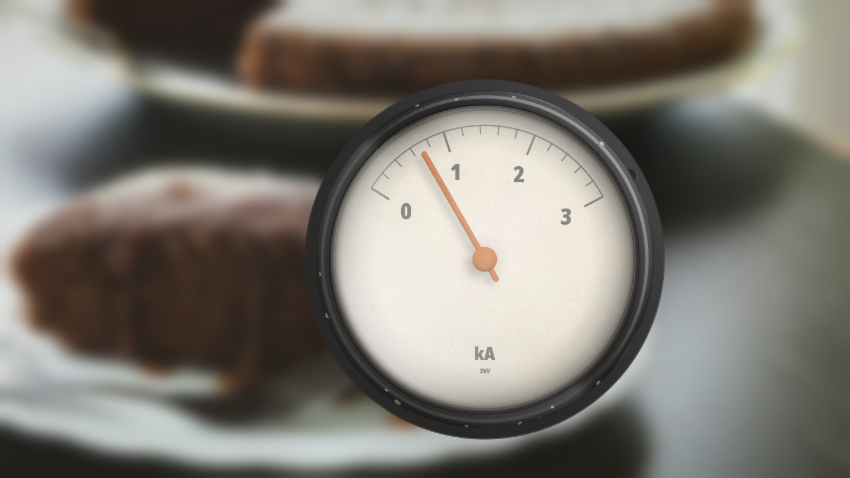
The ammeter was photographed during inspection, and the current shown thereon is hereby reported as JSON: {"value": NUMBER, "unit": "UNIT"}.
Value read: {"value": 0.7, "unit": "kA"}
